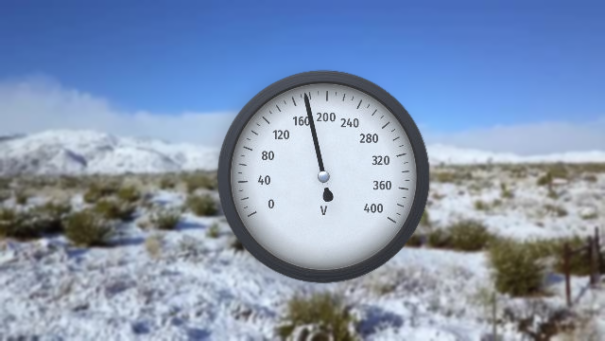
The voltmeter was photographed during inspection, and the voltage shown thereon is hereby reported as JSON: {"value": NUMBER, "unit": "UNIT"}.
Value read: {"value": 175, "unit": "V"}
